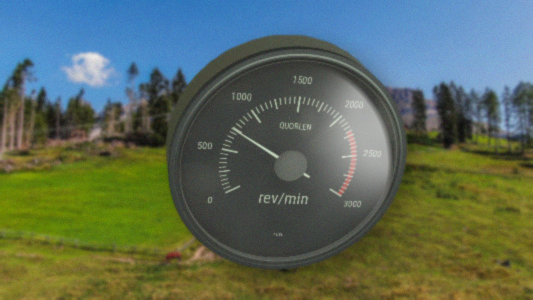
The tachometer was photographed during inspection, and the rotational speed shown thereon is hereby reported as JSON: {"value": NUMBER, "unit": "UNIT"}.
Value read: {"value": 750, "unit": "rpm"}
